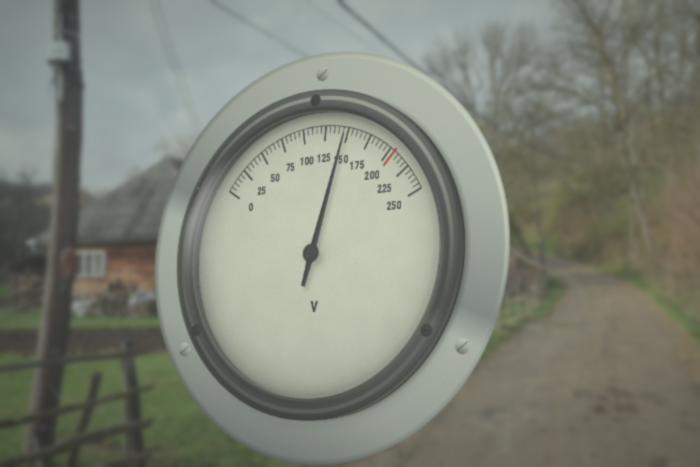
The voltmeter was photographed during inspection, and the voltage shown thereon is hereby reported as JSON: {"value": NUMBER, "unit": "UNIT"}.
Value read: {"value": 150, "unit": "V"}
